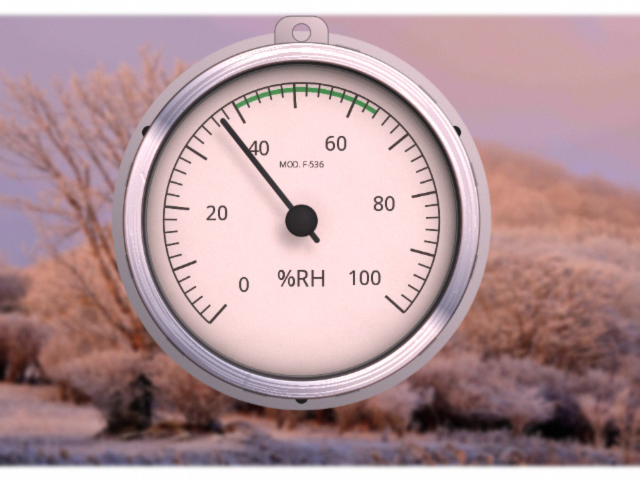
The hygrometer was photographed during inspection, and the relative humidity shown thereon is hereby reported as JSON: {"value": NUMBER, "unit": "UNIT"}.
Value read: {"value": 37, "unit": "%"}
